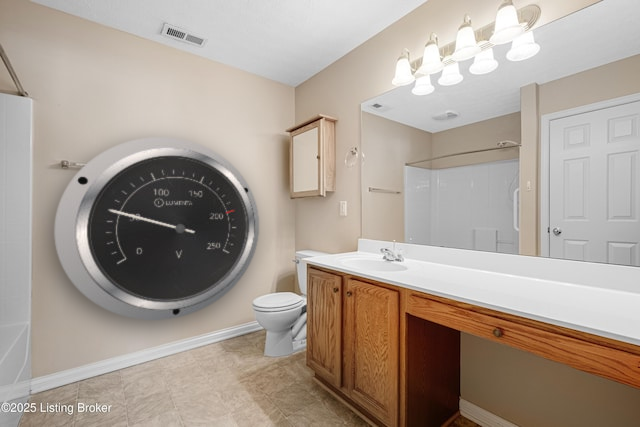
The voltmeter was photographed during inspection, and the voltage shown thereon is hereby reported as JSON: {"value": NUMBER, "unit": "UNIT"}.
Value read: {"value": 50, "unit": "V"}
